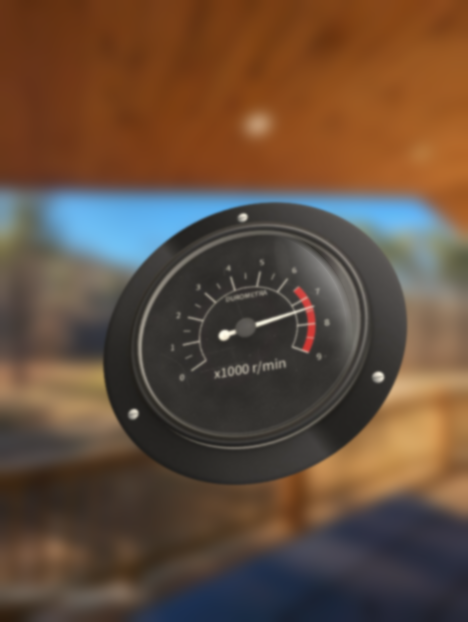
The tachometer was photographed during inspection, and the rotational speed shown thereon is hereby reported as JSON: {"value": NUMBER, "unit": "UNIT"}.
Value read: {"value": 7500, "unit": "rpm"}
